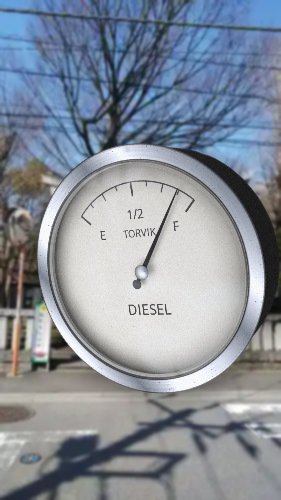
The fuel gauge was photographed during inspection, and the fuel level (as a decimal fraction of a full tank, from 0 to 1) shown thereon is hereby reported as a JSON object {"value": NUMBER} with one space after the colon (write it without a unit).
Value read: {"value": 0.875}
